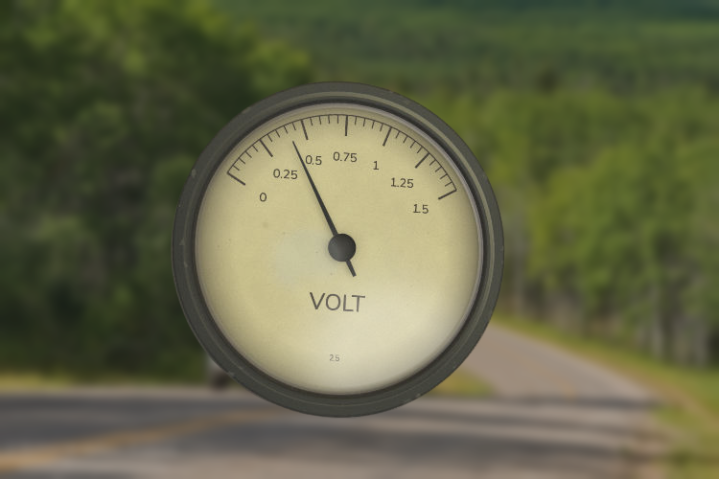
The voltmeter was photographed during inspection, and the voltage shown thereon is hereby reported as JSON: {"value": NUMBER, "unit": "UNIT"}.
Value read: {"value": 0.4, "unit": "V"}
